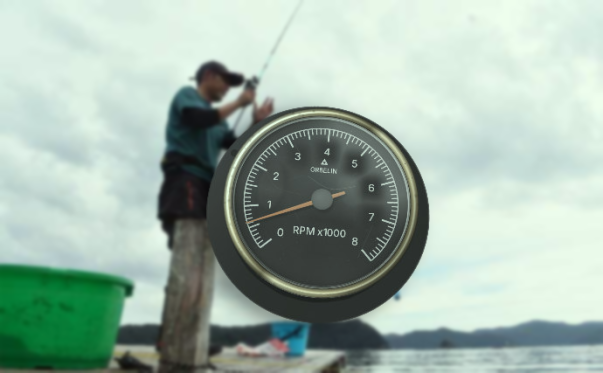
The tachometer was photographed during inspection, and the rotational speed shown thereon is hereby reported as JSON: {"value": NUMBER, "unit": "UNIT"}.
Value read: {"value": 600, "unit": "rpm"}
